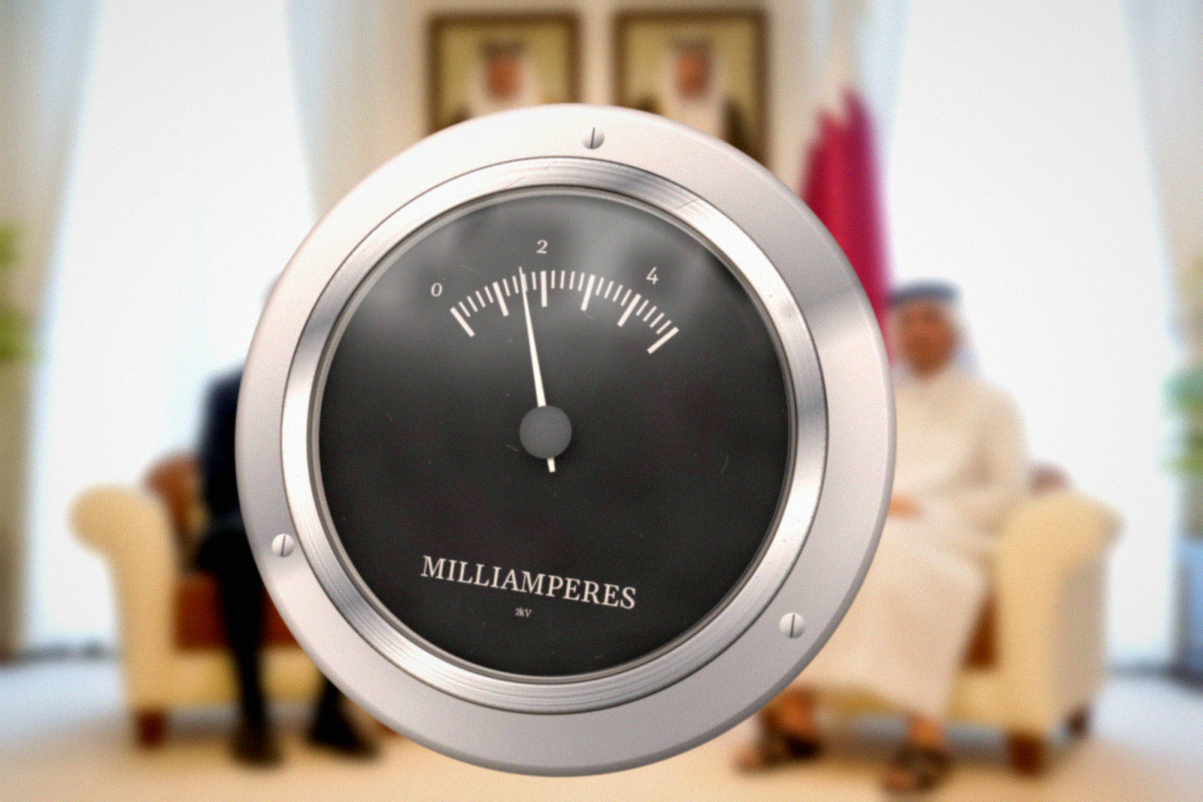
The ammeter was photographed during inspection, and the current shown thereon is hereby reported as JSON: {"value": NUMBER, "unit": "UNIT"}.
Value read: {"value": 1.6, "unit": "mA"}
